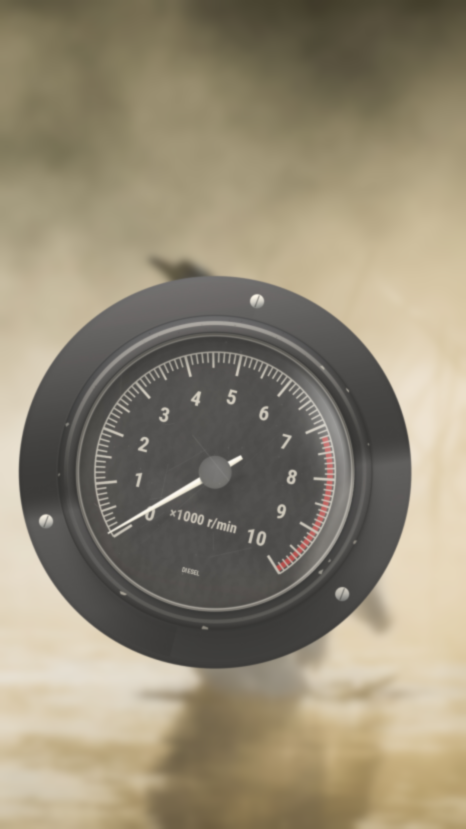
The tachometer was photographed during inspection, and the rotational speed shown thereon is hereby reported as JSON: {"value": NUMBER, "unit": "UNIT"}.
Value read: {"value": 100, "unit": "rpm"}
